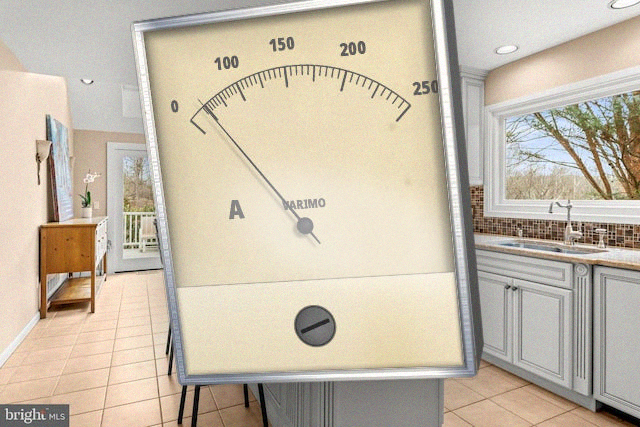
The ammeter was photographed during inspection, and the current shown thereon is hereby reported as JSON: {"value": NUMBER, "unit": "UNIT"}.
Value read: {"value": 50, "unit": "A"}
